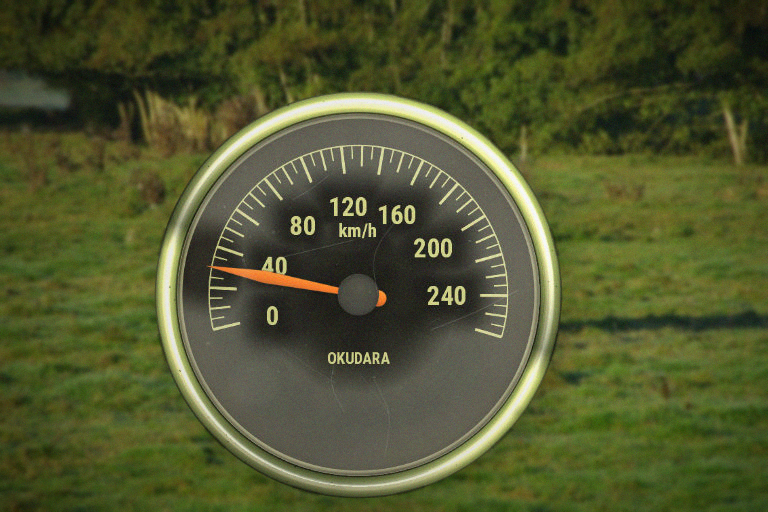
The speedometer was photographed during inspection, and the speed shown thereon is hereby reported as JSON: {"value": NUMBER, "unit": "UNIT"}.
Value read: {"value": 30, "unit": "km/h"}
